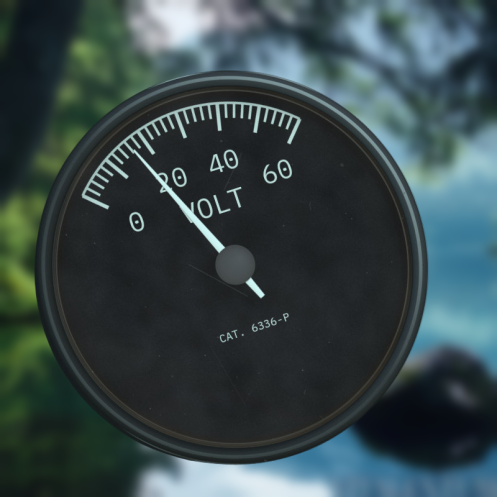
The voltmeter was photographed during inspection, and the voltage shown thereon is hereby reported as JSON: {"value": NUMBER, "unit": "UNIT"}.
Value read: {"value": 16, "unit": "V"}
